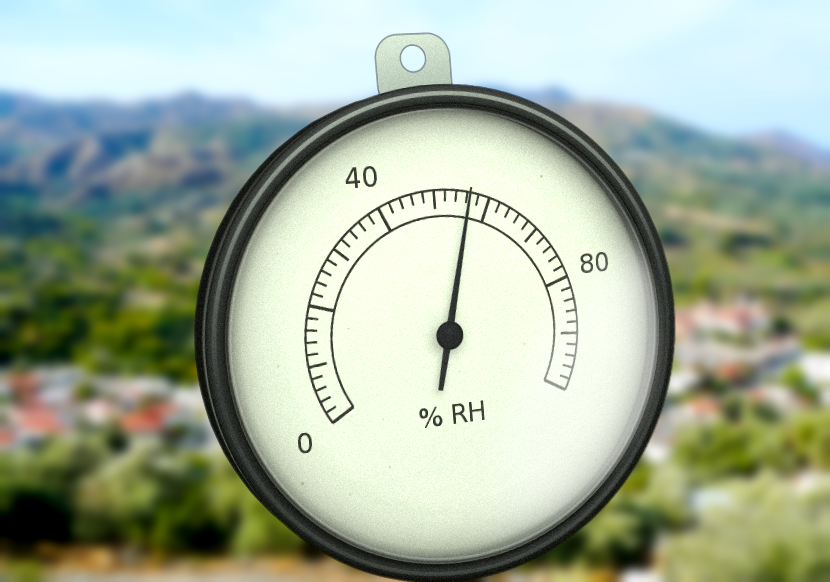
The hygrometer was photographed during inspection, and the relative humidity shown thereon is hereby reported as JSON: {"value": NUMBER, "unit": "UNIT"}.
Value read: {"value": 56, "unit": "%"}
